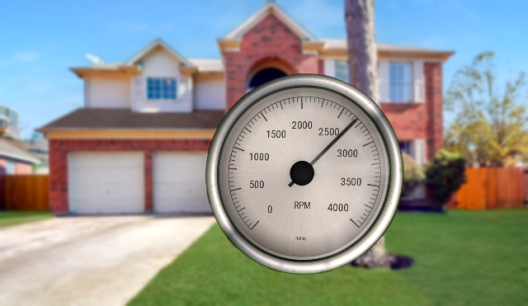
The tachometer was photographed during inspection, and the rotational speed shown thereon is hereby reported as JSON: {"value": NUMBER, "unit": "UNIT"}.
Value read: {"value": 2700, "unit": "rpm"}
